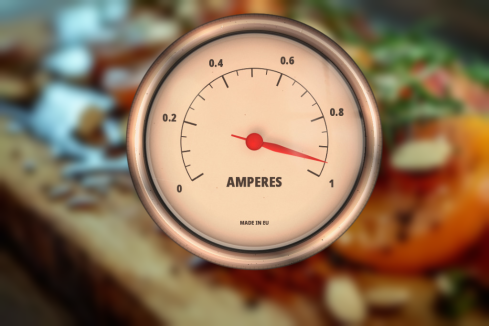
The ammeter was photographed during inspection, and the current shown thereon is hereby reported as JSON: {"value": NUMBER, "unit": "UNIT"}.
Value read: {"value": 0.95, "unit": "A"}
